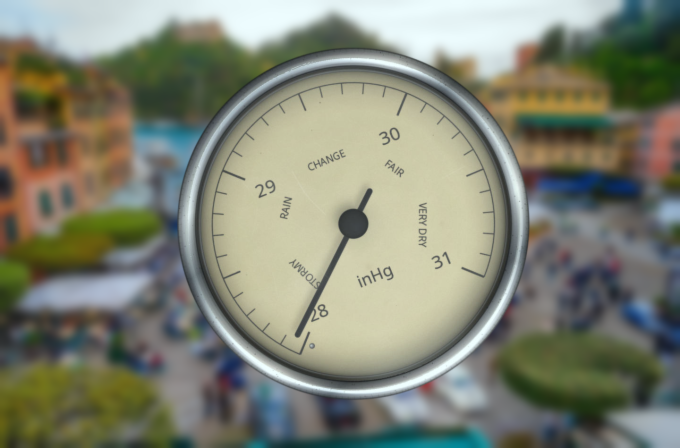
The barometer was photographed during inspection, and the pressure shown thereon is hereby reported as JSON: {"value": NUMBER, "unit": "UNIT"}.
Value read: {"value": 28.05, "unit": "inHg"}
